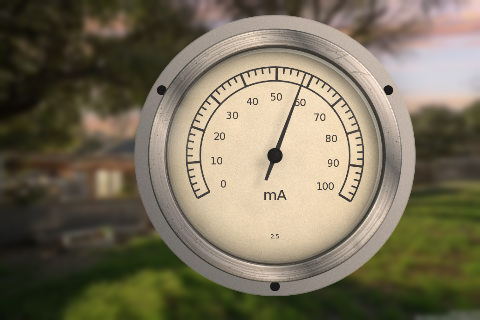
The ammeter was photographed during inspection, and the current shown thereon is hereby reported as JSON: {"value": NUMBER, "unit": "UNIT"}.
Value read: {"value": 58, "unit": "mA"}
